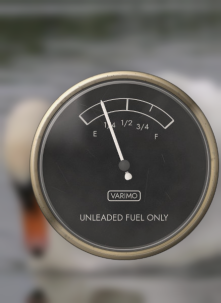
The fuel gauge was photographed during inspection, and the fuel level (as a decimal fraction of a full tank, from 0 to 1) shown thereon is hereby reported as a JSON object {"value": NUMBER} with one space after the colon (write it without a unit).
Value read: {"value": 0.25}
